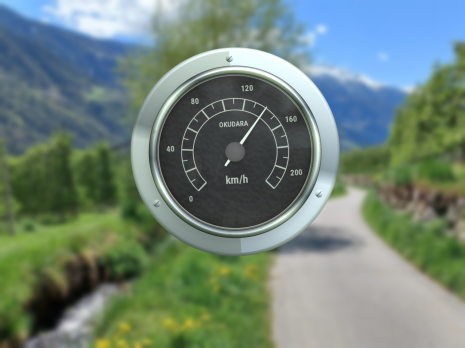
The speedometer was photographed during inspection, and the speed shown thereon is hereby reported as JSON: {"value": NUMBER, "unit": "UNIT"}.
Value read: {"value": 140, "unit": "km/h"}
